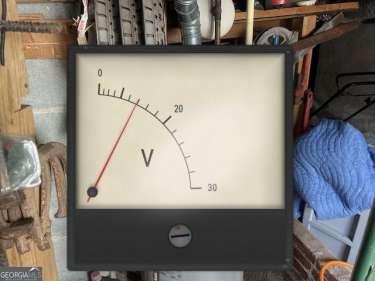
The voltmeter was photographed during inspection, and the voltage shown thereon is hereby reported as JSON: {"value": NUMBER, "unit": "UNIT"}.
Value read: {"value": 14, "unit": "V"}
